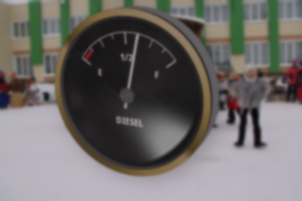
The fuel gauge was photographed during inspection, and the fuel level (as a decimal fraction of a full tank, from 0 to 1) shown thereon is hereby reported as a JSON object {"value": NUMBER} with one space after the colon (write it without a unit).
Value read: {"value": 0.625}
